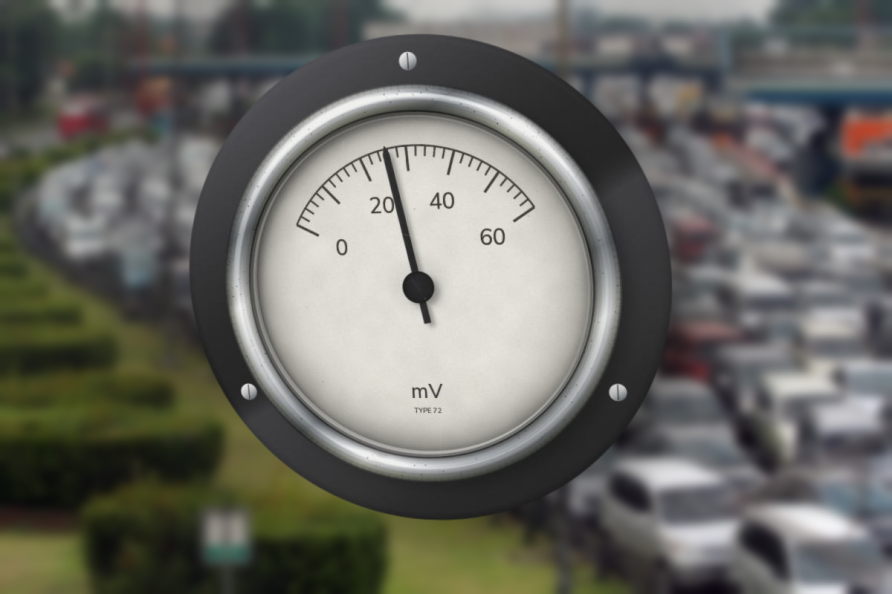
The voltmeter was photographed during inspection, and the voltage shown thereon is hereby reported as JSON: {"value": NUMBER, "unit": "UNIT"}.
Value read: {"value": 26, "unit": "mV"}
